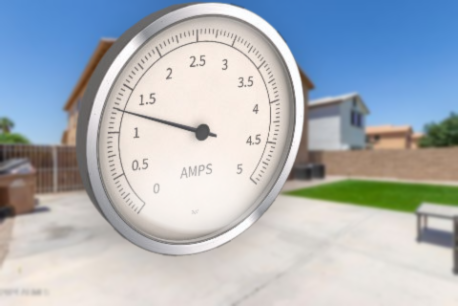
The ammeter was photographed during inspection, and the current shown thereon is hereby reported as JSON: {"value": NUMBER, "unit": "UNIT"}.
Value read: {"value": 1.25, "unit": "A"}
